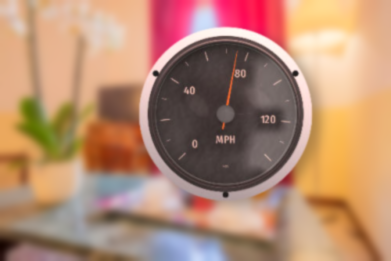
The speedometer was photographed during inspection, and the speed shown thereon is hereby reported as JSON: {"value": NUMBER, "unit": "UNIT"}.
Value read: {"value": 75, "unit": "mph"}
